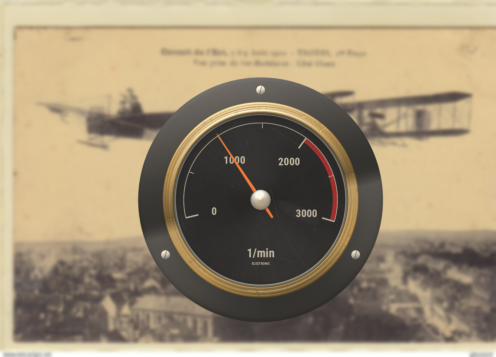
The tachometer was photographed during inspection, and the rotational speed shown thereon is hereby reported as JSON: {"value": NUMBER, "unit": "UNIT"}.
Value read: {"value": 1000, "unit": "rpm"}
